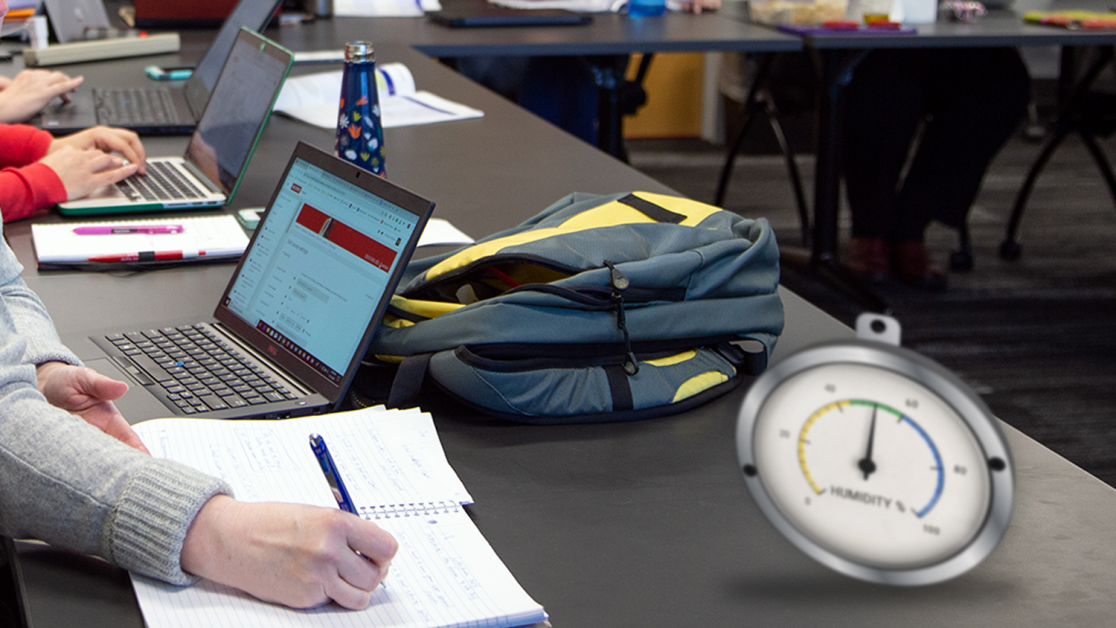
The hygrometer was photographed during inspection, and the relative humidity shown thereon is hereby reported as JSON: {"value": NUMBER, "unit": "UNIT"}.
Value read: {"value": 52, "unit": "%"}
